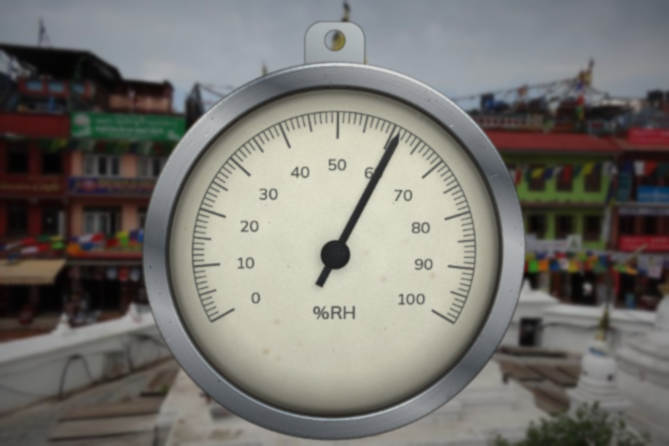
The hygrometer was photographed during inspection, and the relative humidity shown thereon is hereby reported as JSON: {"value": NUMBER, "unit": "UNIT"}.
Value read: {"value": 61, "unit": "%"}
